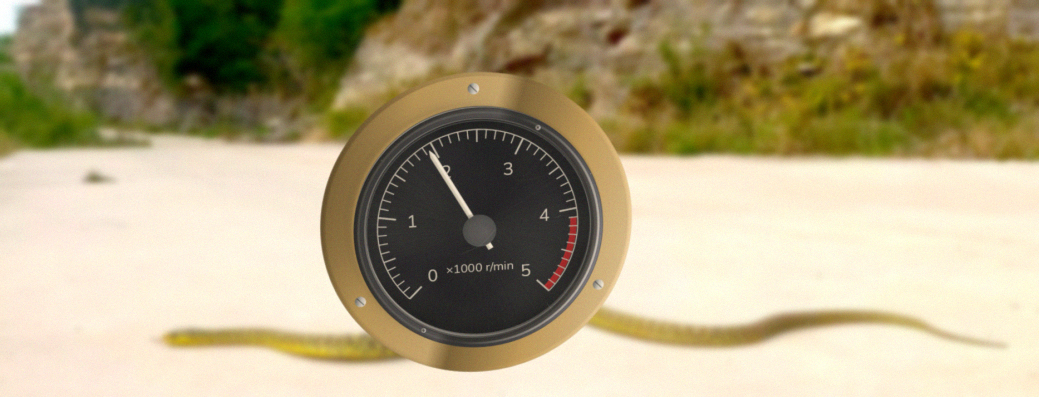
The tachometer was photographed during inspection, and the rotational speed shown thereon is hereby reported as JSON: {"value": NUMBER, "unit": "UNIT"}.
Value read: {"value": 1950, "unit": "rpm"}
